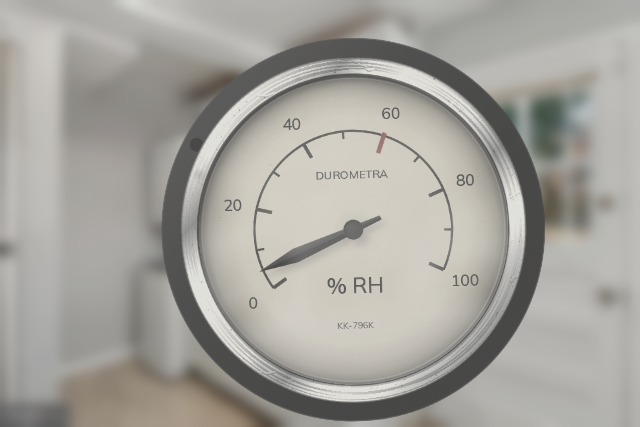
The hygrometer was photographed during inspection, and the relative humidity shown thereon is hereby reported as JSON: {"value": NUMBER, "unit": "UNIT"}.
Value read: {"value": 5, "unit": "%"}
